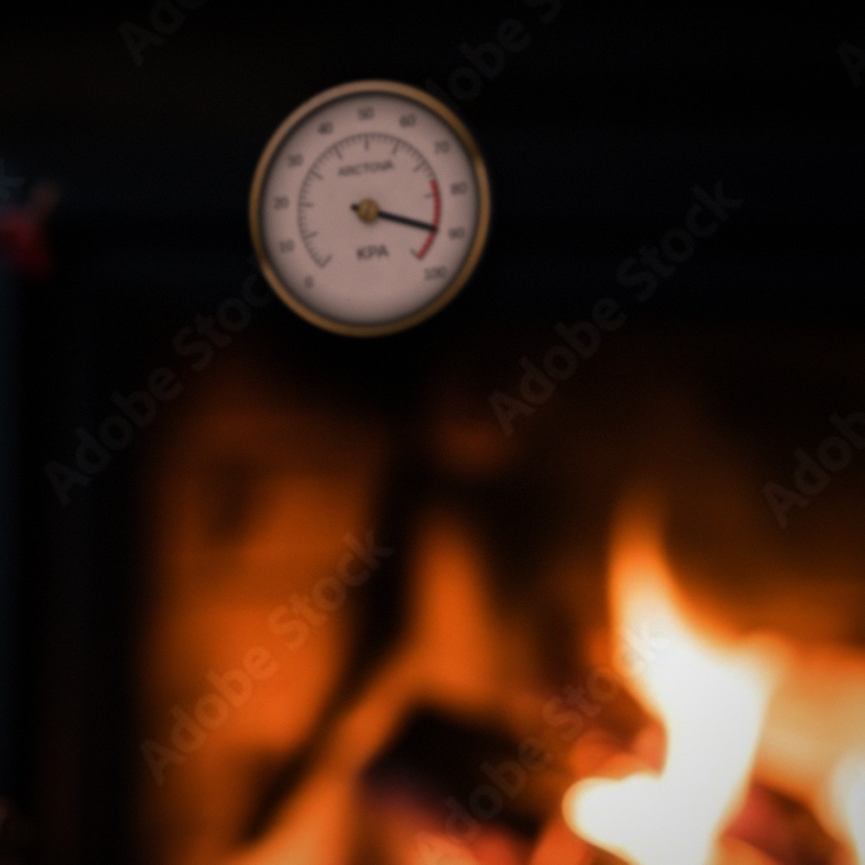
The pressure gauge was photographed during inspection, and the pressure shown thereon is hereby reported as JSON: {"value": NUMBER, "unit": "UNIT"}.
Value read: {"value": 90, "unit": "kPa"}
